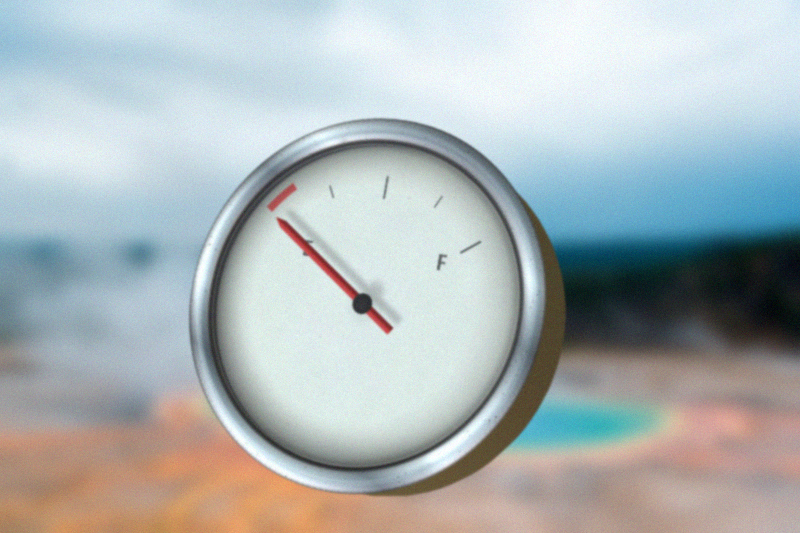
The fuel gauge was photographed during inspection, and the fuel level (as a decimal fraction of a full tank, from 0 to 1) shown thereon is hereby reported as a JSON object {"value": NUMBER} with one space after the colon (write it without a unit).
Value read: {"value": 0}
